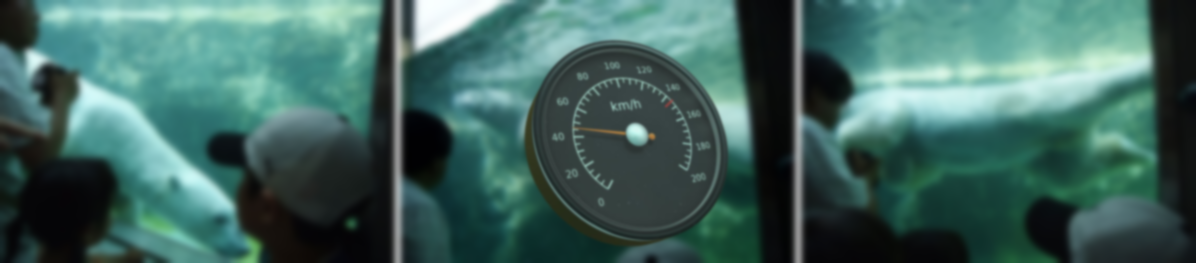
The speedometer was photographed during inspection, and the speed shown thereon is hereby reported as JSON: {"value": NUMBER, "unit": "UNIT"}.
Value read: {"value": 45, "unit": "km/h"}
